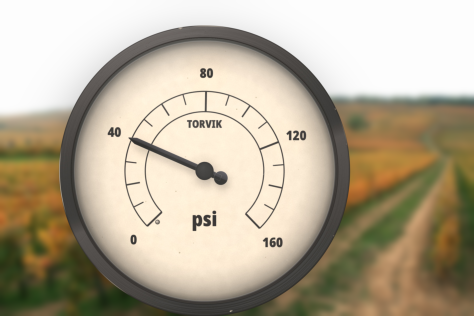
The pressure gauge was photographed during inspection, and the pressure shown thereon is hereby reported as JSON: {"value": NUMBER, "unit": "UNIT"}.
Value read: {"value": 40, "unit": "psi"}
